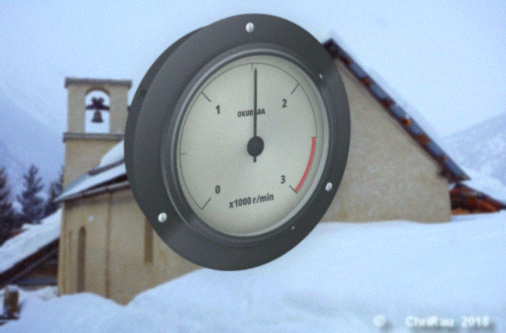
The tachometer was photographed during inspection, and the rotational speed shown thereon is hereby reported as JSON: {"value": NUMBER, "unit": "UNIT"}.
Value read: {"value": 1500, "unit": "rpm"}
